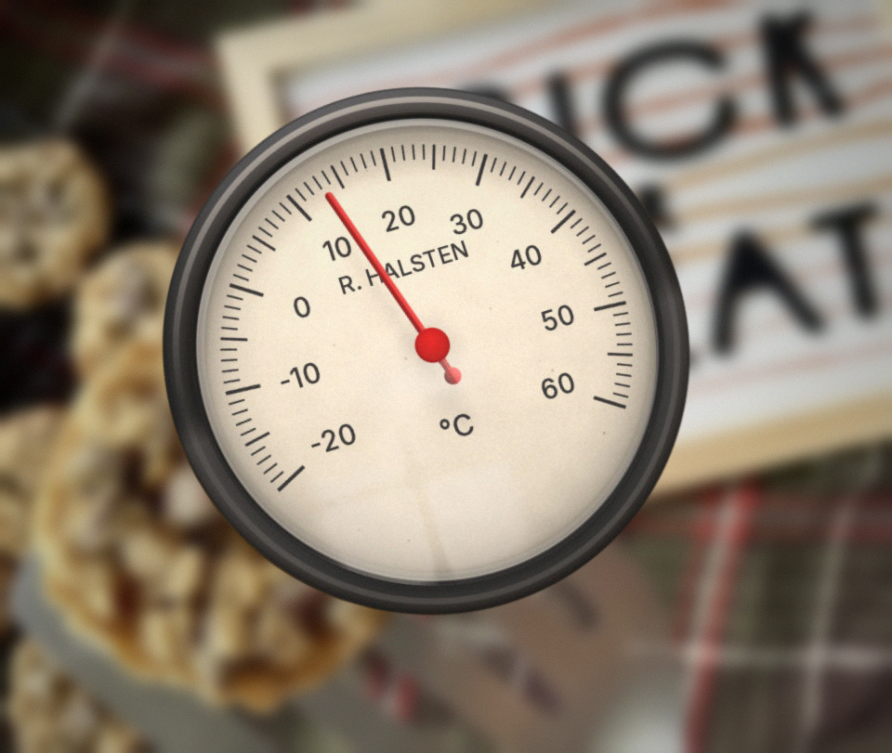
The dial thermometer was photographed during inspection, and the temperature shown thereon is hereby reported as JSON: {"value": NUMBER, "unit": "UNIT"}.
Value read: {"value": 13, "unit": "°C"}
